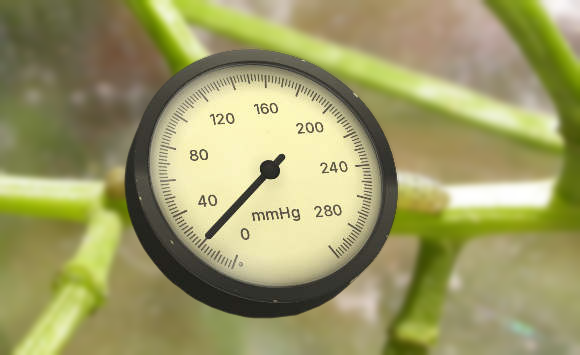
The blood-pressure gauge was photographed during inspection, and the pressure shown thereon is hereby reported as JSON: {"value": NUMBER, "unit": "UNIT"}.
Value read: {"value": 20, "unit": "mmHg"}
